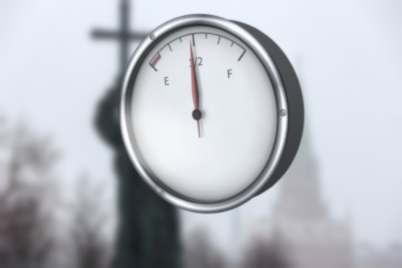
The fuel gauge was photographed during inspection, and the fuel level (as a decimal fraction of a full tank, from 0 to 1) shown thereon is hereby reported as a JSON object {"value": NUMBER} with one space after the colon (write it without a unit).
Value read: {"value": 0.5}
